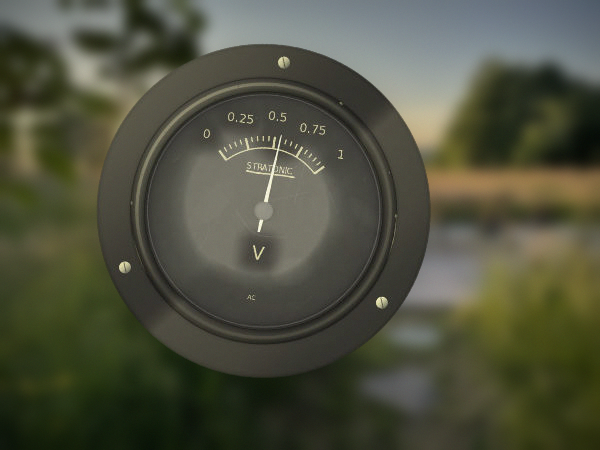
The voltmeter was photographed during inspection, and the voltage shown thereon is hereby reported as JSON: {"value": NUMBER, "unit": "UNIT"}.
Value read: {"value": 0.55, "unit": "V"}
